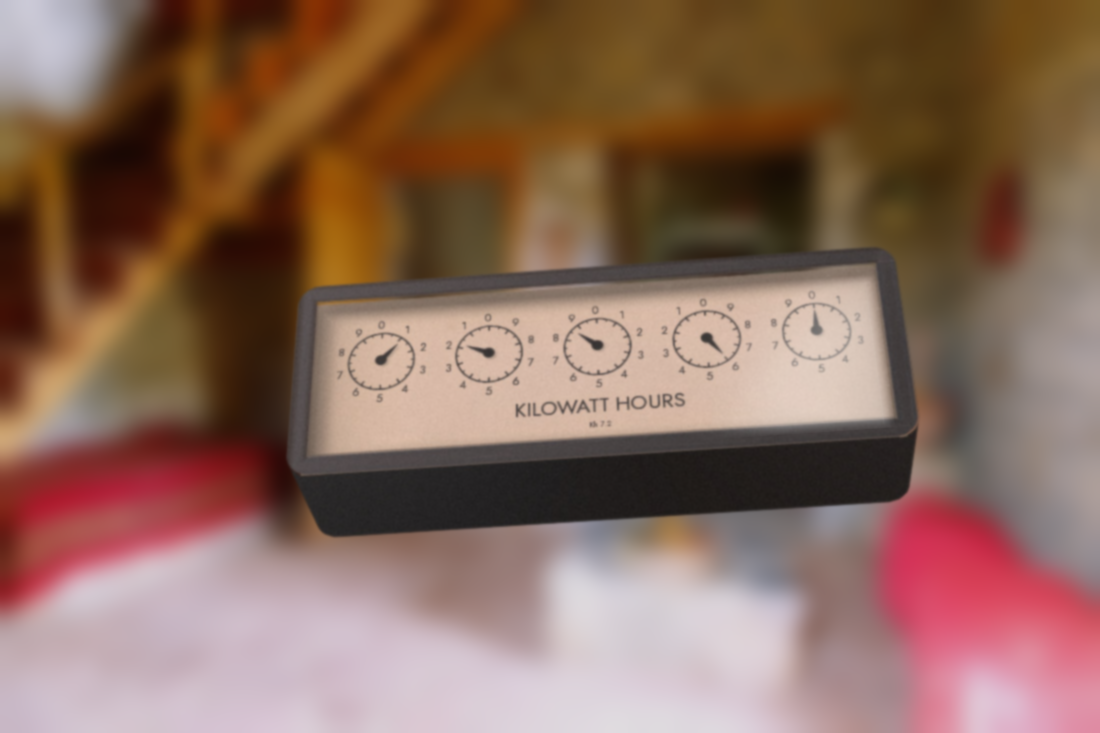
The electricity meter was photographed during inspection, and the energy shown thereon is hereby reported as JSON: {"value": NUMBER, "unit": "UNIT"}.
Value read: {"value": 11860, "unit": "kWh"}
